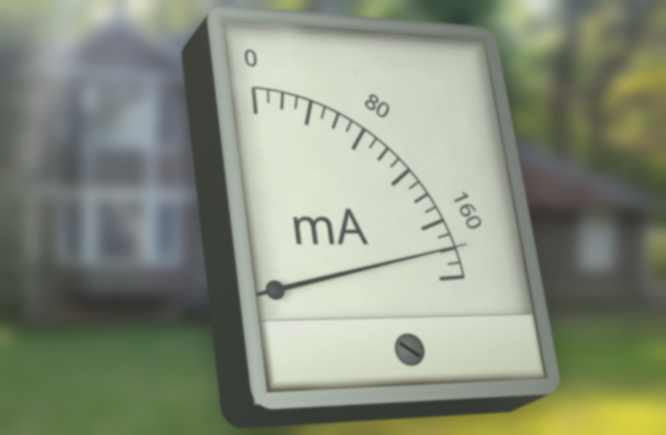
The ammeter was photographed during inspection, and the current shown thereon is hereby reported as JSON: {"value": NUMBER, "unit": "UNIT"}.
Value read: {"value": 180, "unit": "mA"}
